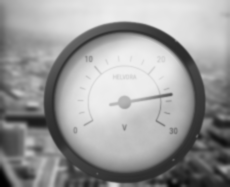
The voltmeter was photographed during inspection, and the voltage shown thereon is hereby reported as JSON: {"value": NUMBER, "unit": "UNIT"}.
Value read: {"value": 25, "unit": "V"}
